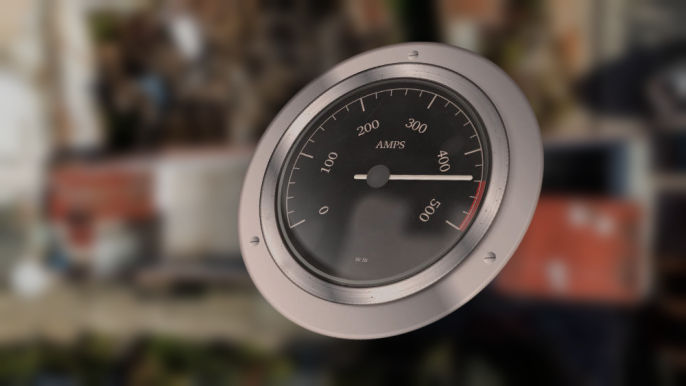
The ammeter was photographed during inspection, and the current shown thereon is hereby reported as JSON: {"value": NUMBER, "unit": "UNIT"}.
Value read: {"value": 440, "unit": "A"}
